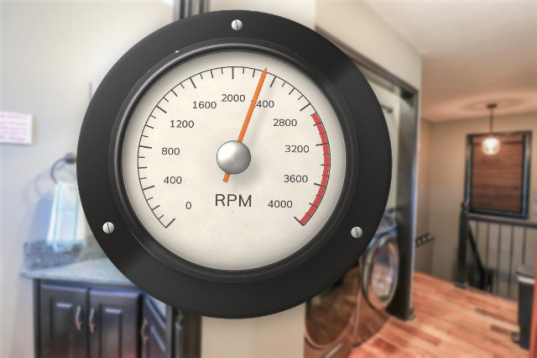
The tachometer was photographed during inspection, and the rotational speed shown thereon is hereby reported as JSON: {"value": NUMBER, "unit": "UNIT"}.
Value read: {"value": 2300, "unit": "rpm"}
